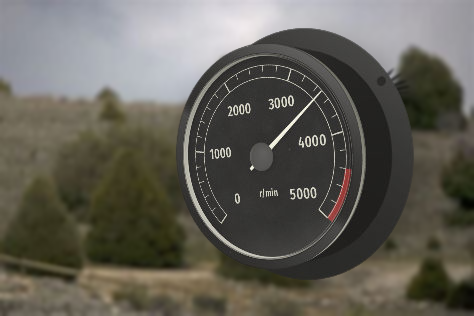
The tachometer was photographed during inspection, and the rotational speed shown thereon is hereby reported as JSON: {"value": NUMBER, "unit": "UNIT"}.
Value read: {"value": 3500, "unit": "rpm"}
